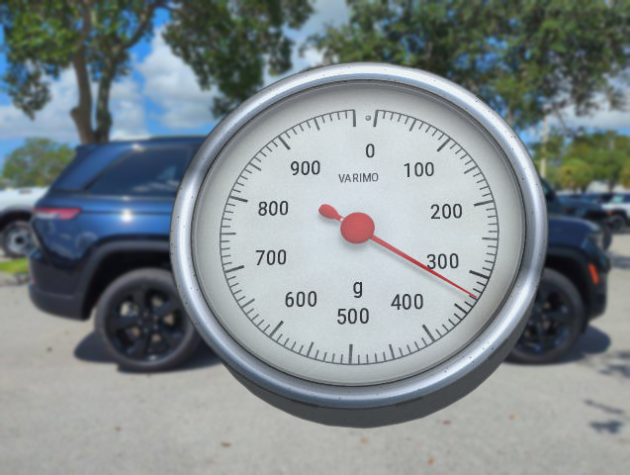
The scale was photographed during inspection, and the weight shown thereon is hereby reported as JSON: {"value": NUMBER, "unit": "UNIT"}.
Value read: {"value": 330, "unit": "g"}
